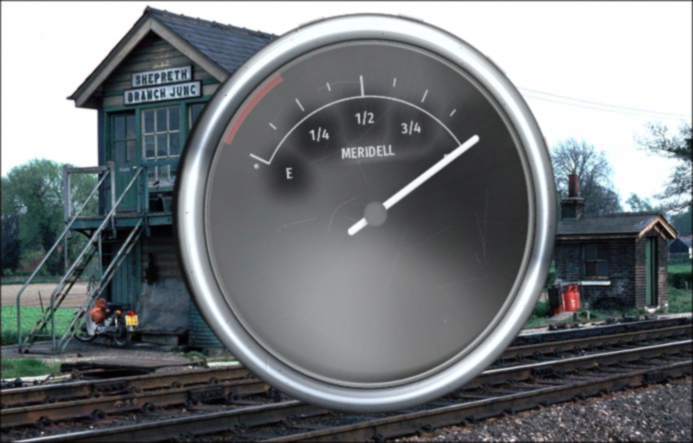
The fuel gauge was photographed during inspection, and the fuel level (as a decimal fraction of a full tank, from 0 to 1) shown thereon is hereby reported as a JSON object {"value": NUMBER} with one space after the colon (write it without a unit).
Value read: {"value": 1}
